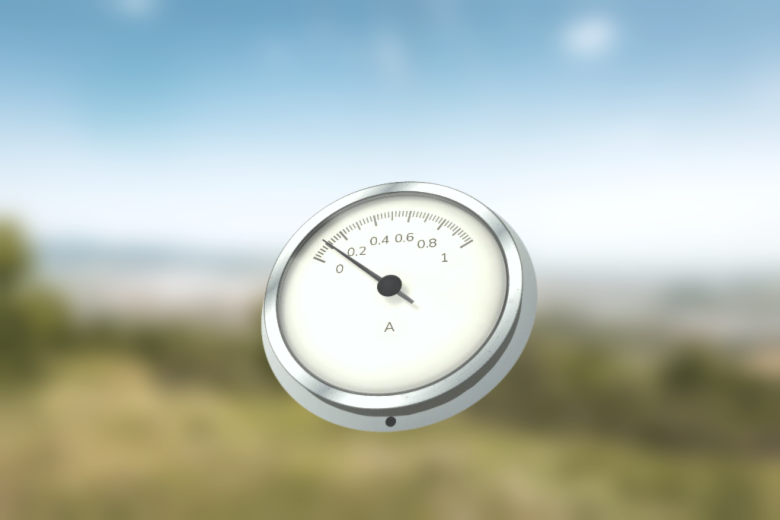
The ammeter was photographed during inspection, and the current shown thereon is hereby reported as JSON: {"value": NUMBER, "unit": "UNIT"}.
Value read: {"value": 0.1, "unit": "A"}
